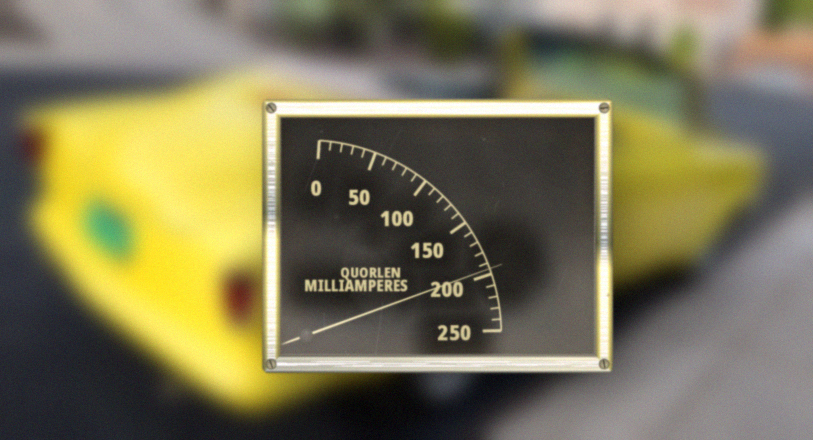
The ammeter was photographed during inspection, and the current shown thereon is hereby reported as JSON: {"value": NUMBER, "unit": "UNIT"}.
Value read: {"value": 195, "unit": "mA"}
